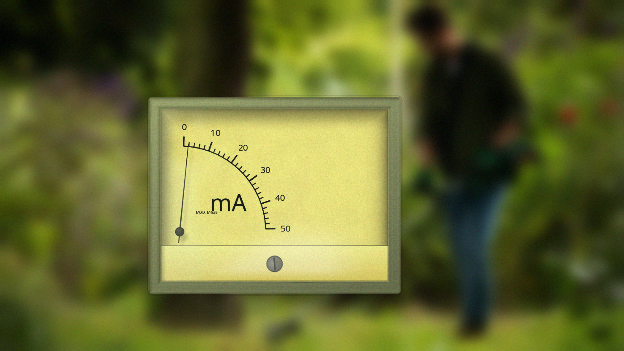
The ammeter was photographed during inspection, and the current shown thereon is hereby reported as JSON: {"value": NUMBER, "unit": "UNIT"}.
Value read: {"value": 2, "unit": "mA"}
